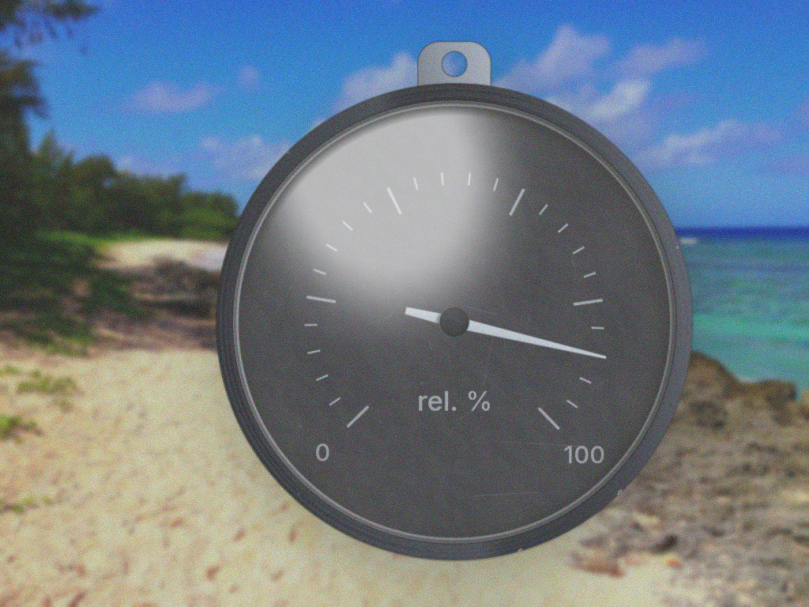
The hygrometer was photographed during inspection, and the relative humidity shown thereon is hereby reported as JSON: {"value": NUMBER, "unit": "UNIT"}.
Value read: {"value": 88, "unit": "%"}
